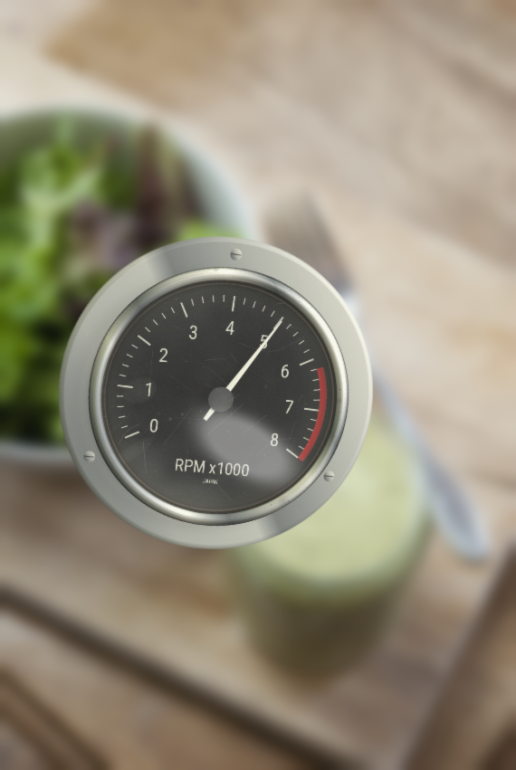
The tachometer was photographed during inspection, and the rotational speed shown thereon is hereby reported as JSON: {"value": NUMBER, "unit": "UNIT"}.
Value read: {"value": 5000, "unit": "rpm"}
